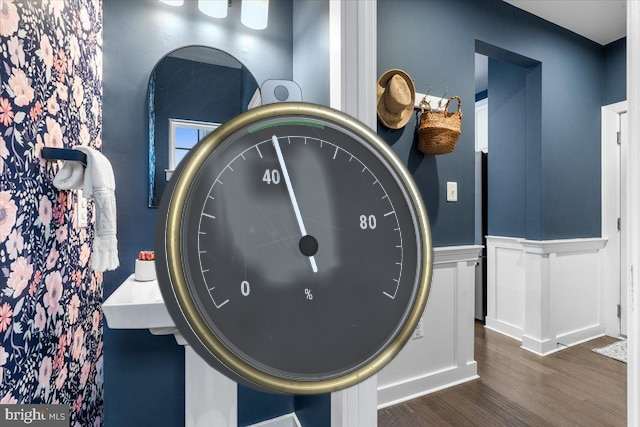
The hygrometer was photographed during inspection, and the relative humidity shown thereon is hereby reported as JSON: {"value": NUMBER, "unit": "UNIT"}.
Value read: {"value": 44, "unit": "%"}
